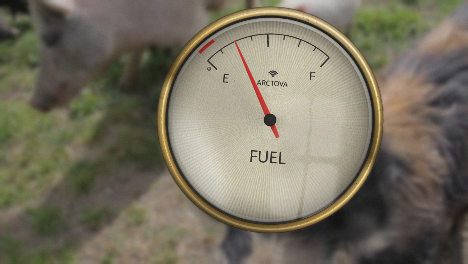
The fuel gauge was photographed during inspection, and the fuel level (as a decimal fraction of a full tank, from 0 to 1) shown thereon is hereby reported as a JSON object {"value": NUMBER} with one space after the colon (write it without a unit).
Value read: {"value": 0.25}
